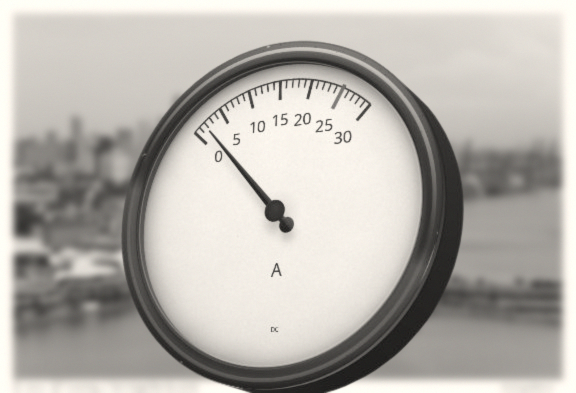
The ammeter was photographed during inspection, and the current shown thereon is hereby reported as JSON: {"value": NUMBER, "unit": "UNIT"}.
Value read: {"value": 2, "unit": "A"}
